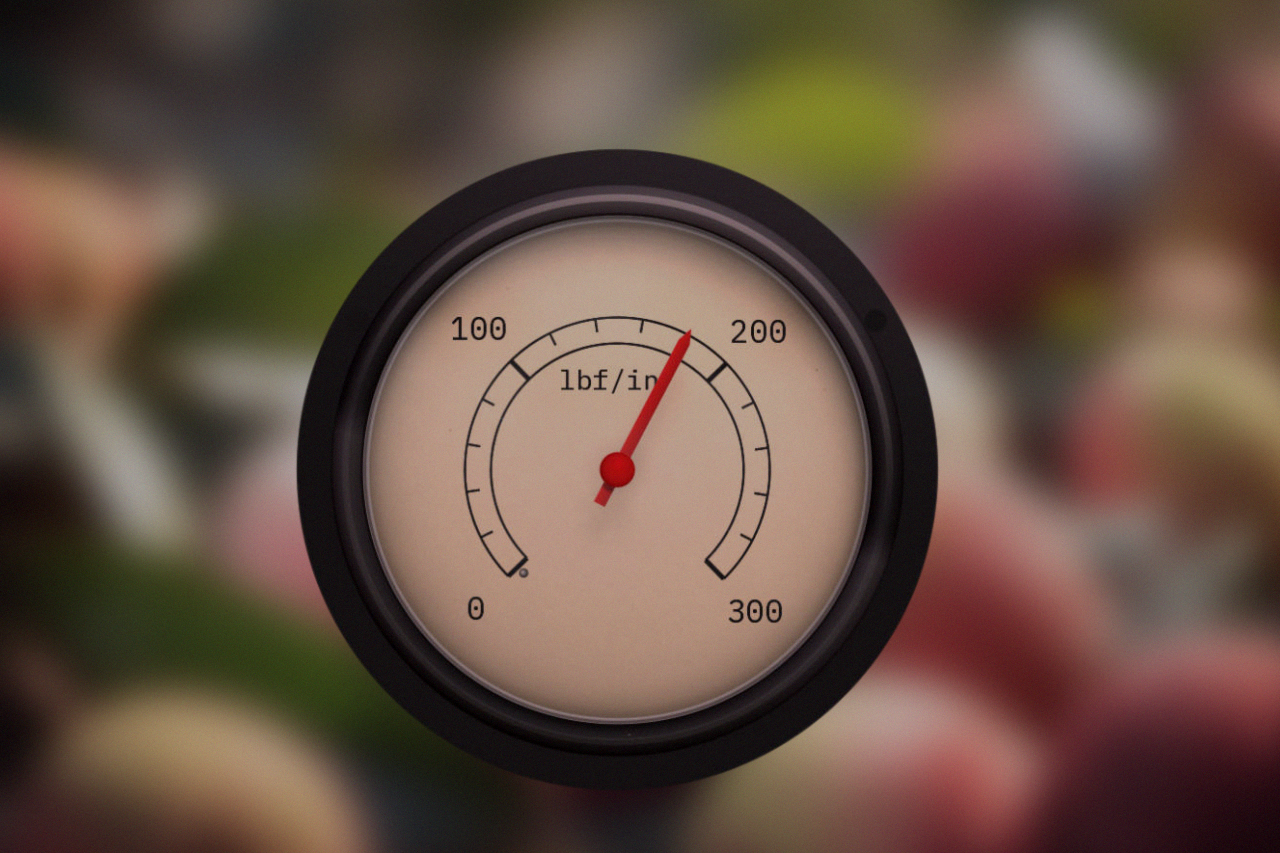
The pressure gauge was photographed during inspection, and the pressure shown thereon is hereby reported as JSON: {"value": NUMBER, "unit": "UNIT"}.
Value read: {"value": 180, "unit": "psi"}
